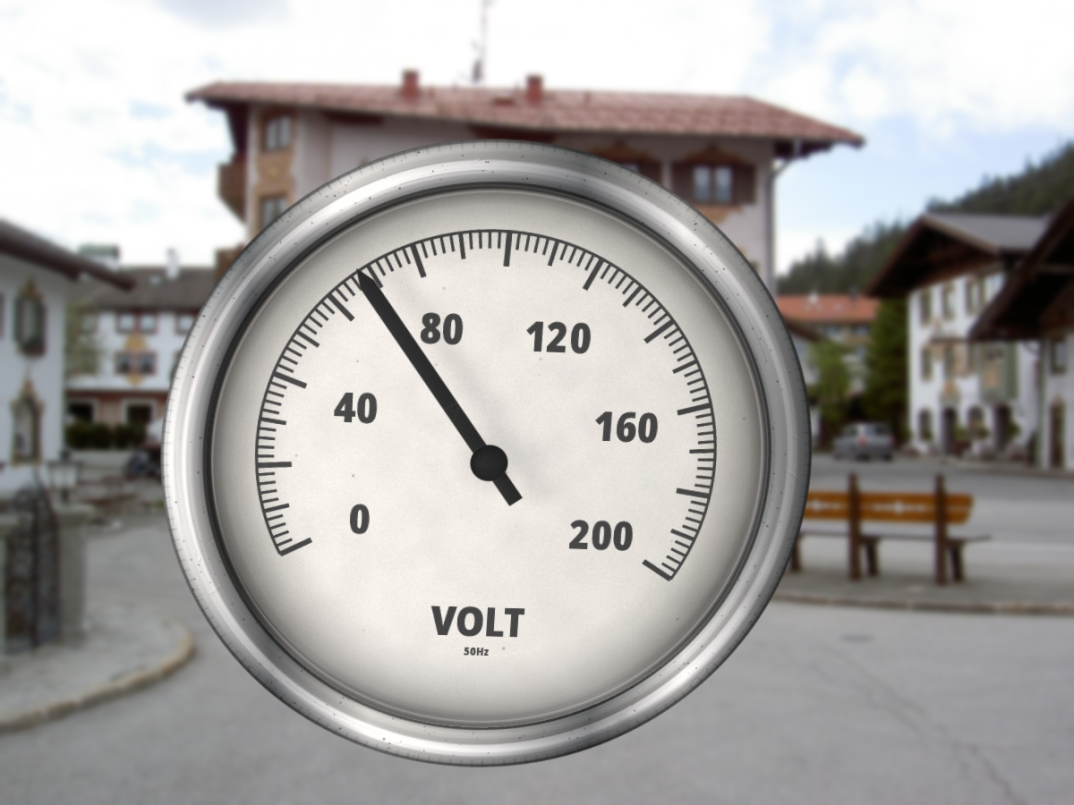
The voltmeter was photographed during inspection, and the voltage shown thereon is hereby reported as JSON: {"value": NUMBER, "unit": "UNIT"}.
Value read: {"value": 68, "unit": "V"}
